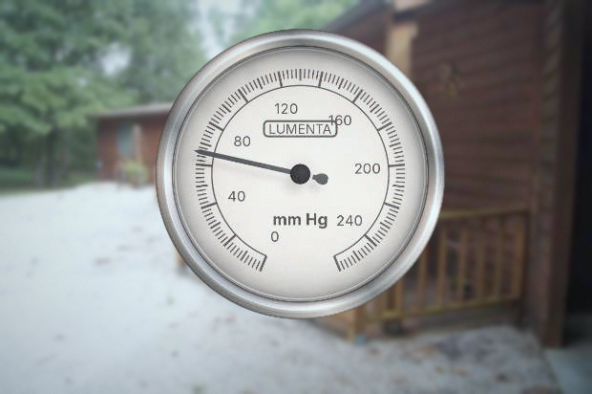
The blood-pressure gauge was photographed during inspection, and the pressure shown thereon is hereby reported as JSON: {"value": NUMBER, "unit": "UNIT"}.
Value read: {"value": 66, "unit": "mmHg"}
